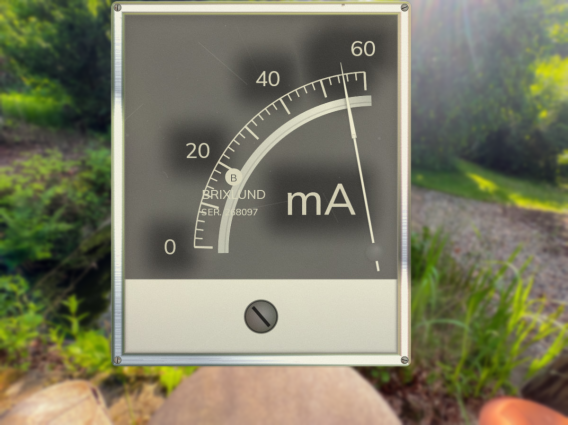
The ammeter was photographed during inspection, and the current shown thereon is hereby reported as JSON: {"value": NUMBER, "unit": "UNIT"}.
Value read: {"value": 55, "unit": "mA"}
